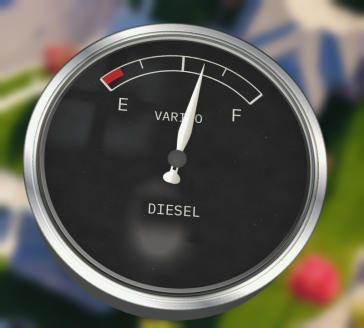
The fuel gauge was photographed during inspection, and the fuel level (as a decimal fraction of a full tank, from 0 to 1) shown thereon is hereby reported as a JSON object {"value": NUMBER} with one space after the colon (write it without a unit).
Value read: {"value": 0.625}
